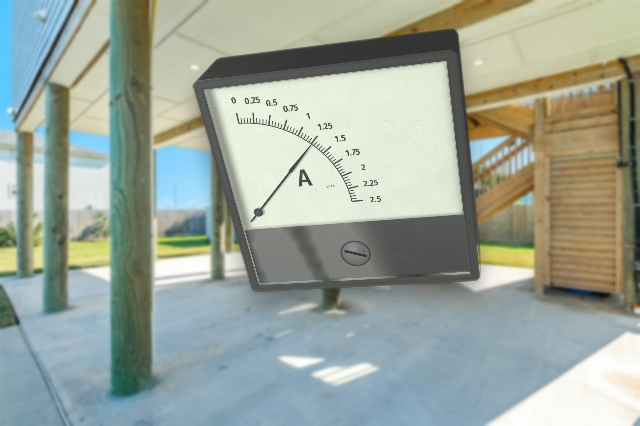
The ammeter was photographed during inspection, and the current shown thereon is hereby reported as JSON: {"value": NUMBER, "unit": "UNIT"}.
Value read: {"value": 1.25, "unit": "A"}
